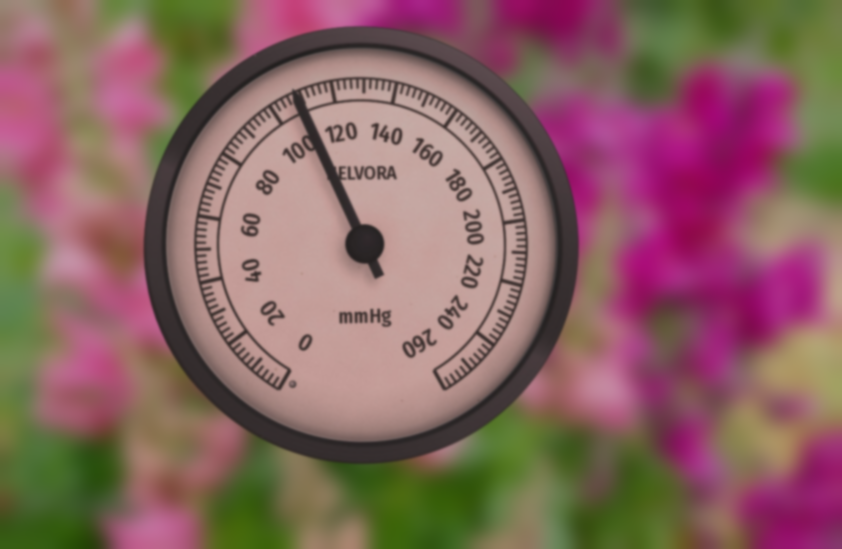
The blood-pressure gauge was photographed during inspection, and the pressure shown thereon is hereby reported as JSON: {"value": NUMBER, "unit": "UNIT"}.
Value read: {"value": 108, "unit": "mmHg"}
